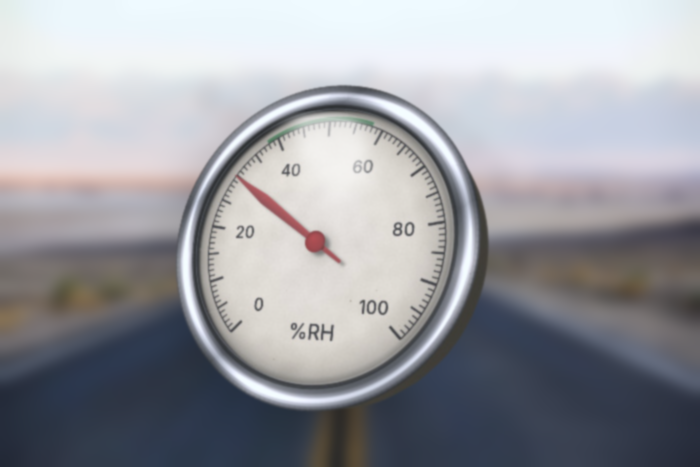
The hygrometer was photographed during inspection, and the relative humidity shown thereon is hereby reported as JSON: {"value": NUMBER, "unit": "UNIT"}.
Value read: {"value": 30, "unit": "%"}
